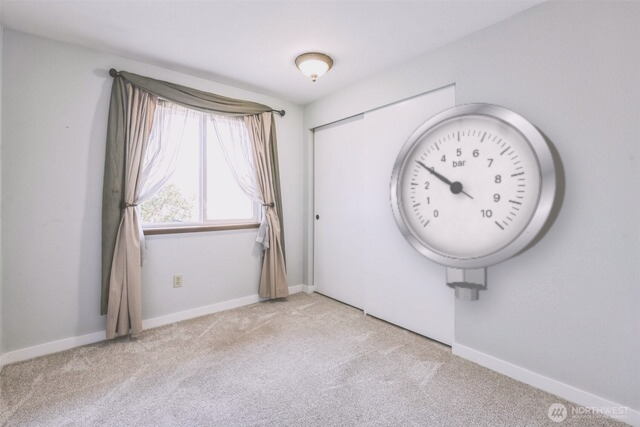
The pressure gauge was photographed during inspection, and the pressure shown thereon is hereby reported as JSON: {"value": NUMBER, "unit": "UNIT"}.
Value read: {"value": 3, "unit": "bar"}
